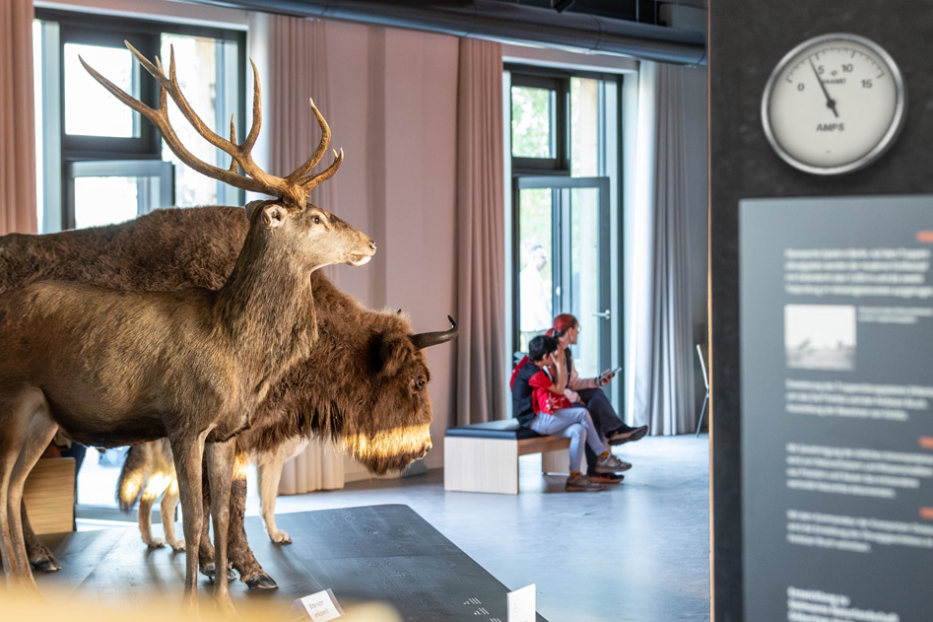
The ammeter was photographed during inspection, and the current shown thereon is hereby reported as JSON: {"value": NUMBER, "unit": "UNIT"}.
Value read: {"value": 4, "unit": "A"}
